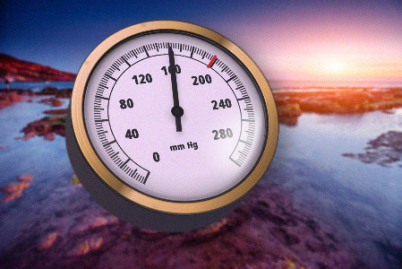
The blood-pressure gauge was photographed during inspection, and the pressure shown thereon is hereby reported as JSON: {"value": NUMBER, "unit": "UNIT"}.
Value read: {"value": 160, "unit": "mmHg"}
